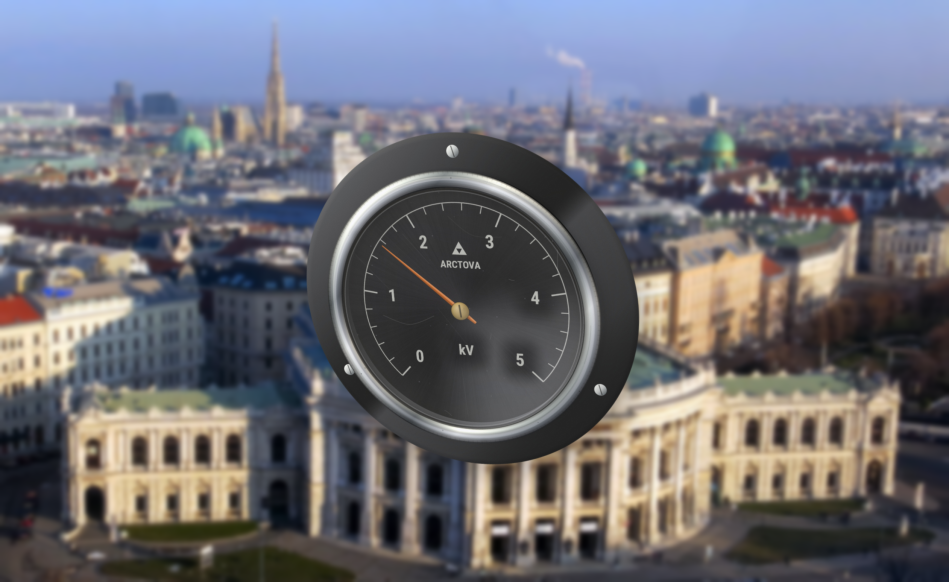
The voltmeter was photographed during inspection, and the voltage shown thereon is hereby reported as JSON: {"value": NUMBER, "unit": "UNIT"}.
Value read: {"value": 1.6, "unit": "kV"}
